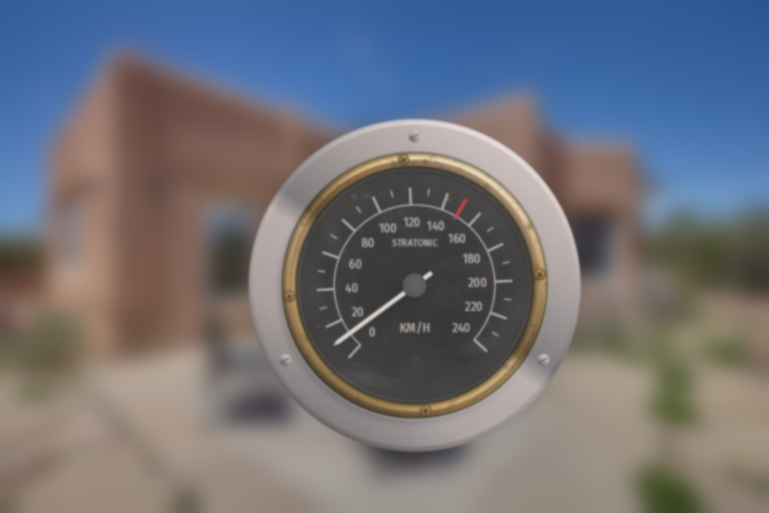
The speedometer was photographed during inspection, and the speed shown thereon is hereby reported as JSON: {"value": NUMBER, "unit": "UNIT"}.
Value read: {"value": 10, "unit": "km/h"}
